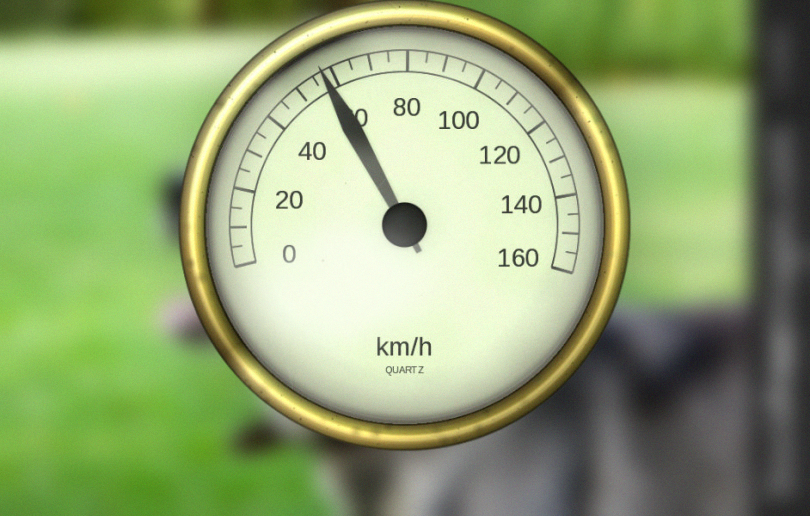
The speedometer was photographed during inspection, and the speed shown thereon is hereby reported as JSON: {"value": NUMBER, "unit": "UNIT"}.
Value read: {"value": 57.5, "unit": "km/h"}
